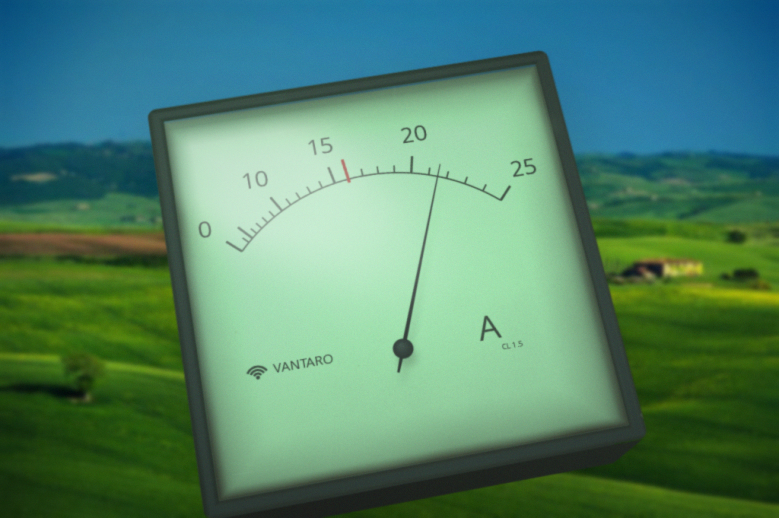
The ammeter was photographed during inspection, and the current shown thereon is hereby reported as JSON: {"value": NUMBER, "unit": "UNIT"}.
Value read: {"value": 21.5, "unit": "A"}
